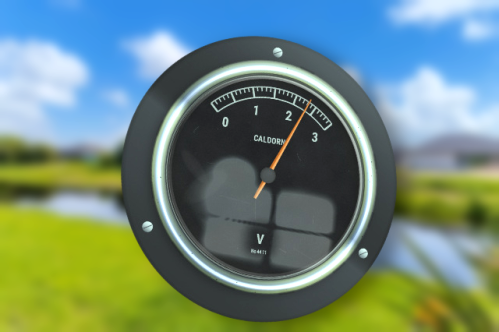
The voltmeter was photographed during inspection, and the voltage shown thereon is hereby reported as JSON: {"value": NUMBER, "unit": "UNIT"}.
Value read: {"value": 2.3, "unit": "V"}
